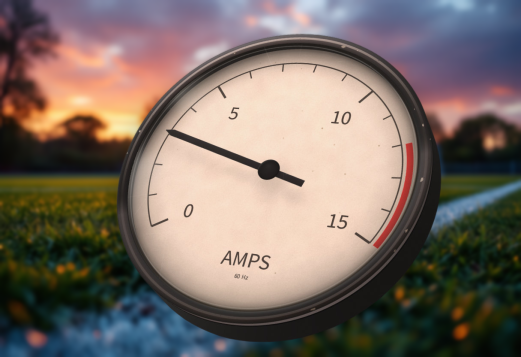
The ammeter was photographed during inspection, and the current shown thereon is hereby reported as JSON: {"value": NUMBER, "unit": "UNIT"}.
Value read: {"value": 3, "unit": "A"}
